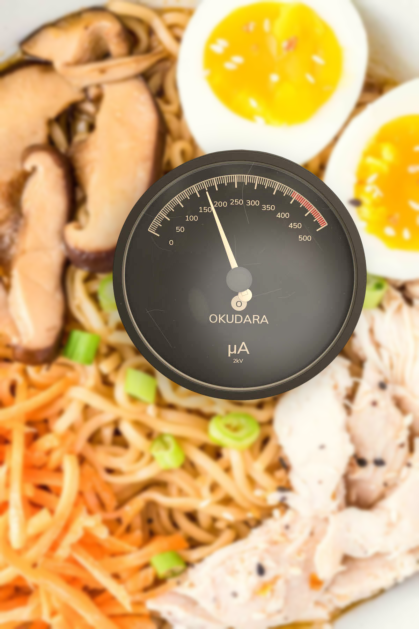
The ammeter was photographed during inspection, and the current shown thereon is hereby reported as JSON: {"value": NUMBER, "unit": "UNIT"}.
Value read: {"value": 175, "unit": "µA"}
